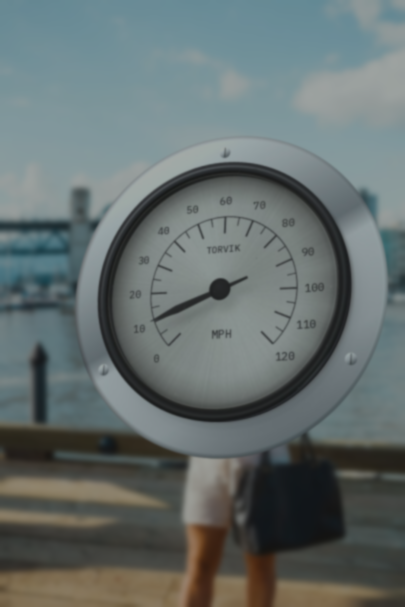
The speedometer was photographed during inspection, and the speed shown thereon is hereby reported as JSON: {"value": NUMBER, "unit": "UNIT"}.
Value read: {"value": 10, "unit": "mph"}
